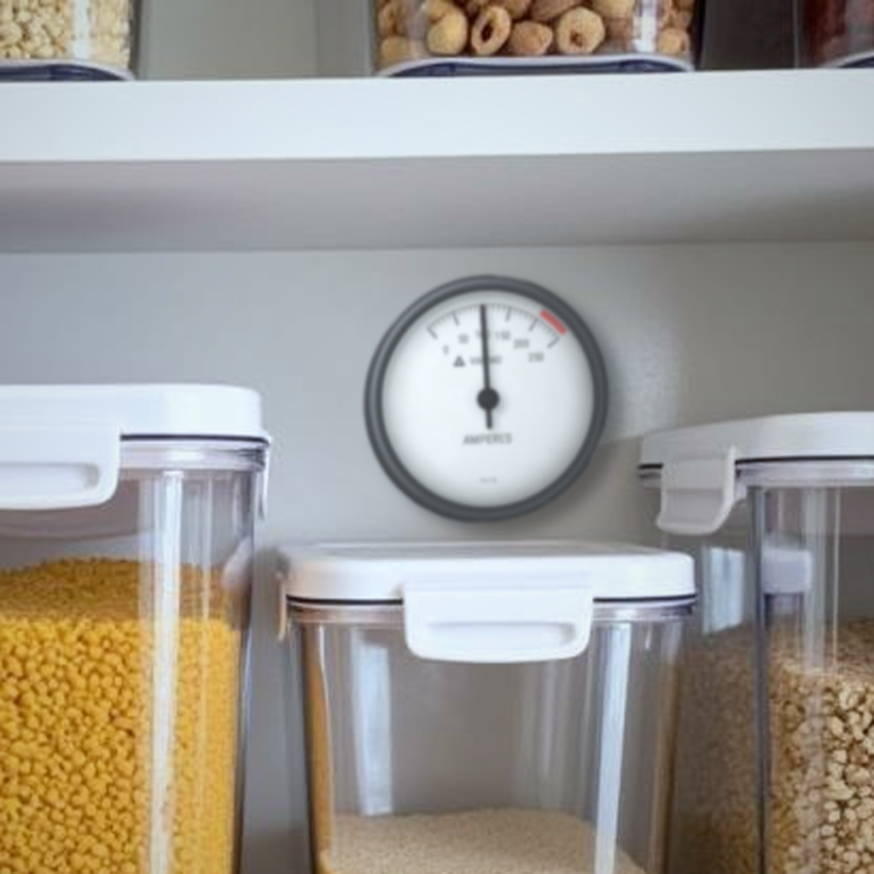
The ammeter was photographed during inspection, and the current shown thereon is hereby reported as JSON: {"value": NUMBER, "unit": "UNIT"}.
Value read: {"value": 100, "unit": "A"}
